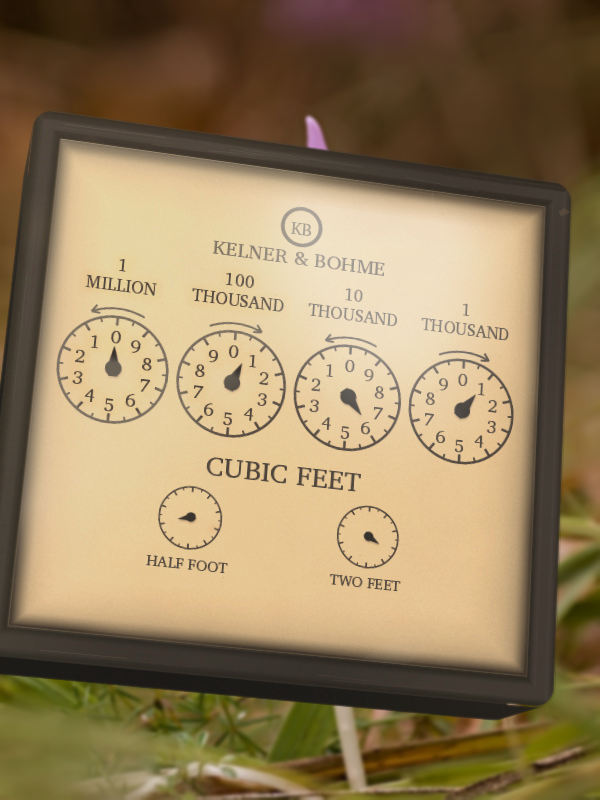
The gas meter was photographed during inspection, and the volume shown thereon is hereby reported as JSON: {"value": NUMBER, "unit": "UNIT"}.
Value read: {"value": 6100, "unit": "ft³"}
